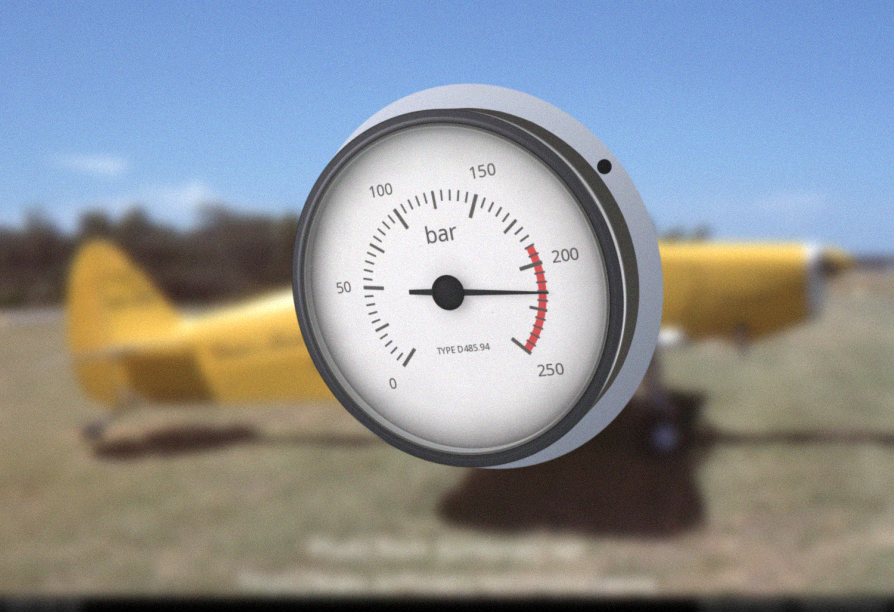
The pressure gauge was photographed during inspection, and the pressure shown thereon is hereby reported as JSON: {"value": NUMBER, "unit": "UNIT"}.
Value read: {"value": 215, "unit": "bar"}
